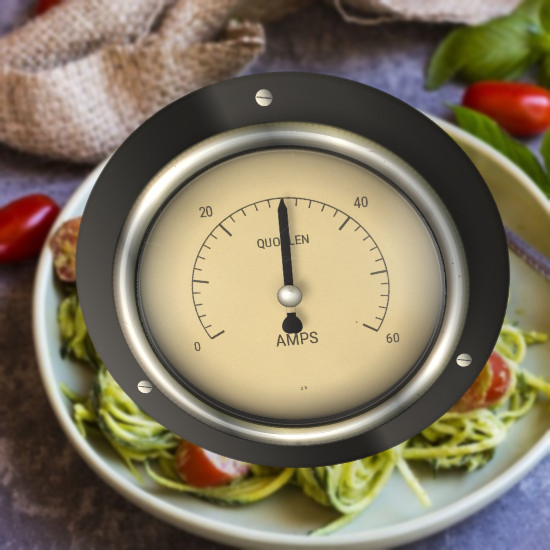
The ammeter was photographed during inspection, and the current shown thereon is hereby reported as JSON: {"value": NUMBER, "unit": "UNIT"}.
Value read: {"value": 30, "unit": "A"}
